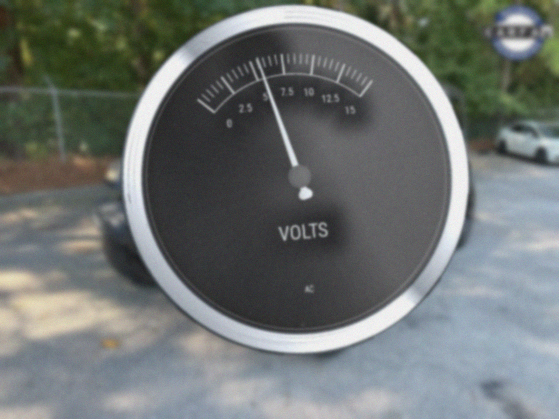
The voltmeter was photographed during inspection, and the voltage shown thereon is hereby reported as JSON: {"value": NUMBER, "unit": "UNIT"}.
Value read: {"value": 5.5, "unit": "V"}
